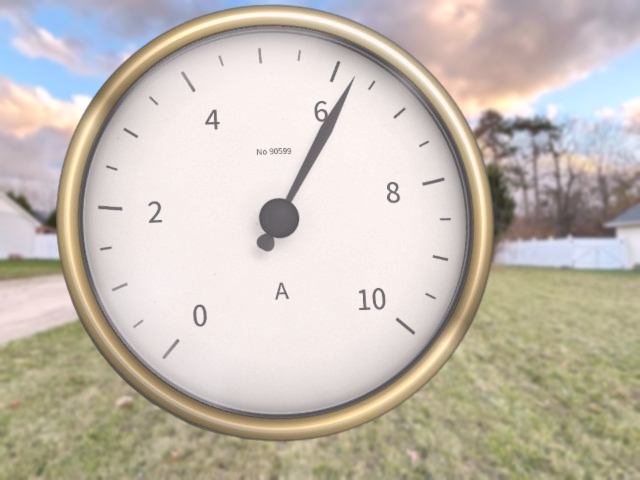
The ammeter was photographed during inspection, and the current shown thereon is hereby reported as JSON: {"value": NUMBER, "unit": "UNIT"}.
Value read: {"value": 6.25, "unit": "A"}
